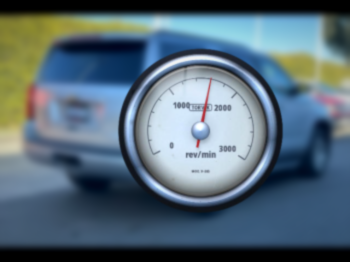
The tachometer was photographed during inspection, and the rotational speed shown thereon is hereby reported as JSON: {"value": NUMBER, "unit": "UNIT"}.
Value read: {"value": 1600, "unit": "rpm"}
